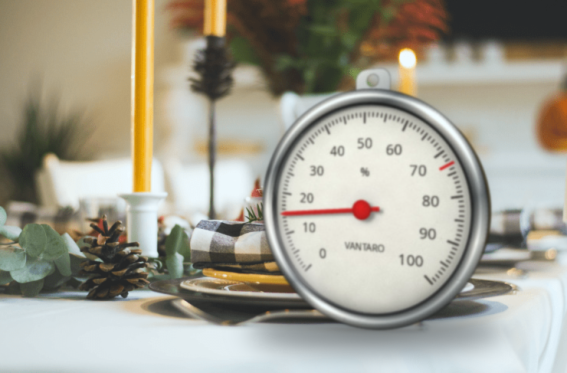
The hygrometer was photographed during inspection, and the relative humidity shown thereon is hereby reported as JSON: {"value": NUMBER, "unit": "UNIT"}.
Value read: {"value": 15, "unit": "%"}
